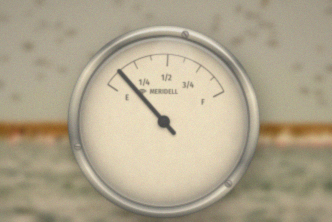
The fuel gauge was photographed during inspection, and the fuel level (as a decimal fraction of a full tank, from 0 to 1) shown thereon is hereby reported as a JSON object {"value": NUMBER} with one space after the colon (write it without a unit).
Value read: {"value": 0.125}
